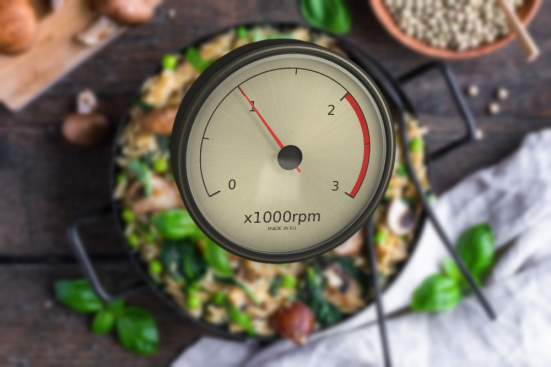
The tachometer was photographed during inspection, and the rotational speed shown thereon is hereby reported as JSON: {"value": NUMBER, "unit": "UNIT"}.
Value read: {"value": 1000, "unit": "rpm"}
